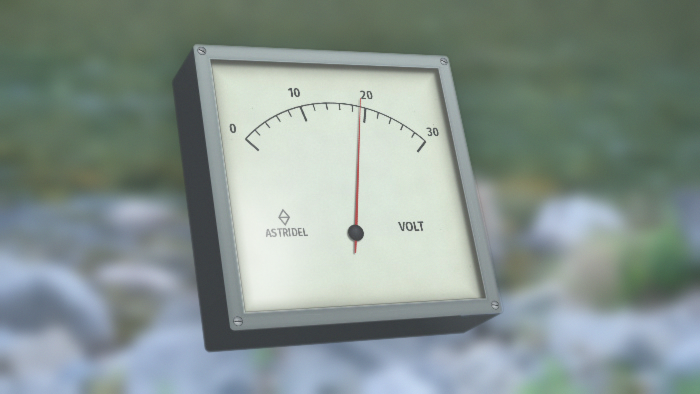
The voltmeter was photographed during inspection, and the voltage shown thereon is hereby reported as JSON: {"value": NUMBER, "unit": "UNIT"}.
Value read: {"value": 19, "unit": "V"}
